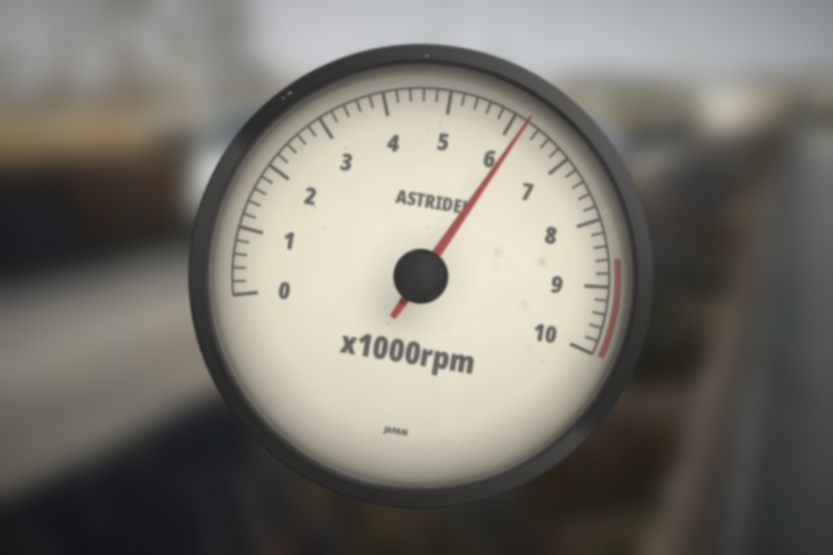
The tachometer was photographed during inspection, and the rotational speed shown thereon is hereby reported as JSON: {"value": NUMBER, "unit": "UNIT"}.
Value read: {"value": 6200, "unit": "rpm"}
